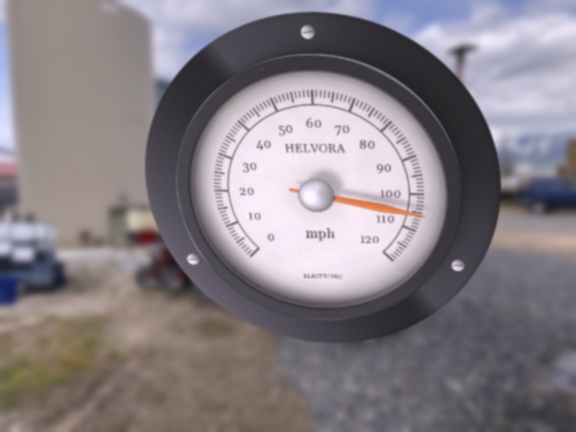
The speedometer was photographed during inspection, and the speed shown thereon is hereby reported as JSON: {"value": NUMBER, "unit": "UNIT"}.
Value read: {"value": 105, "unit": "mph"}
